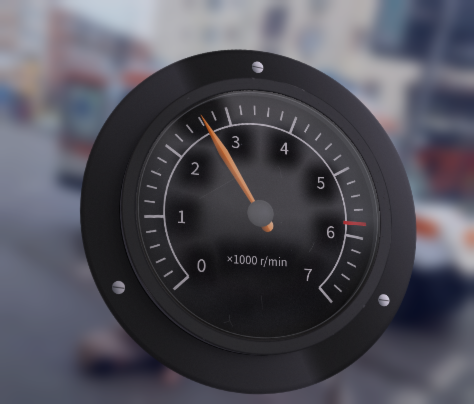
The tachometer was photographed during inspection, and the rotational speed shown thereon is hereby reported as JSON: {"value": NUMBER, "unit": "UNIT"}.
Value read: {"value": 2600, "unit": "rpm"}
